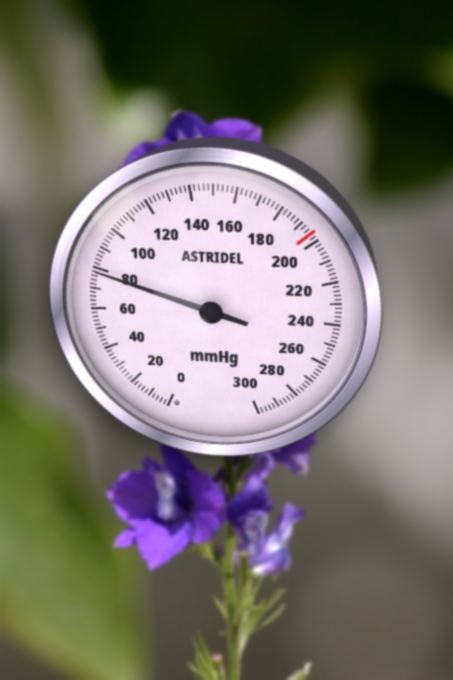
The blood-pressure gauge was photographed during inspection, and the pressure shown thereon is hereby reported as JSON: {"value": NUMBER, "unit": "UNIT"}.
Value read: {"value": 80, "unit": "mmHg"}
